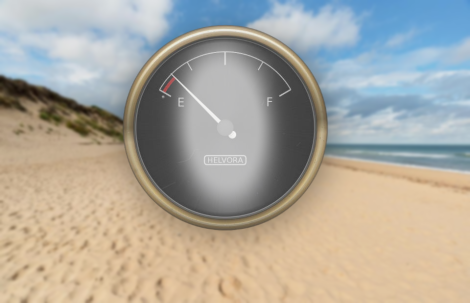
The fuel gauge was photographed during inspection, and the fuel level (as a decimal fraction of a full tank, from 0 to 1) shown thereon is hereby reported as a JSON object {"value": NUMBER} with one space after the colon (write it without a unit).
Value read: {"value": 0.125}
